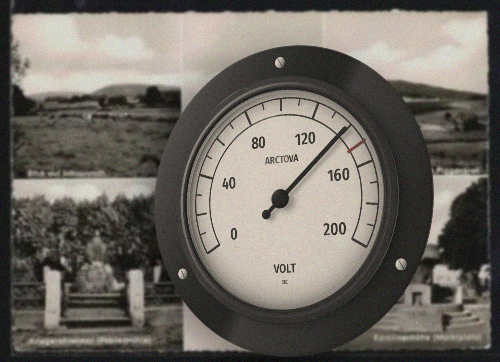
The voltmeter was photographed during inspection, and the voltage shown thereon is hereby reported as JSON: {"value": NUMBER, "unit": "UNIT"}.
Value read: {"value": 140, "unit": "V"}
